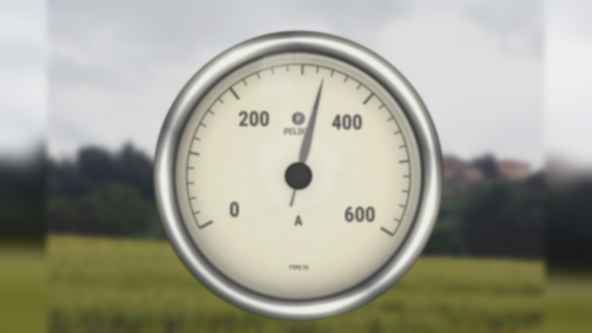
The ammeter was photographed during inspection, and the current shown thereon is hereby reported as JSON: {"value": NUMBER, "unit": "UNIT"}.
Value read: {"value": 330, "unit": "A"}
